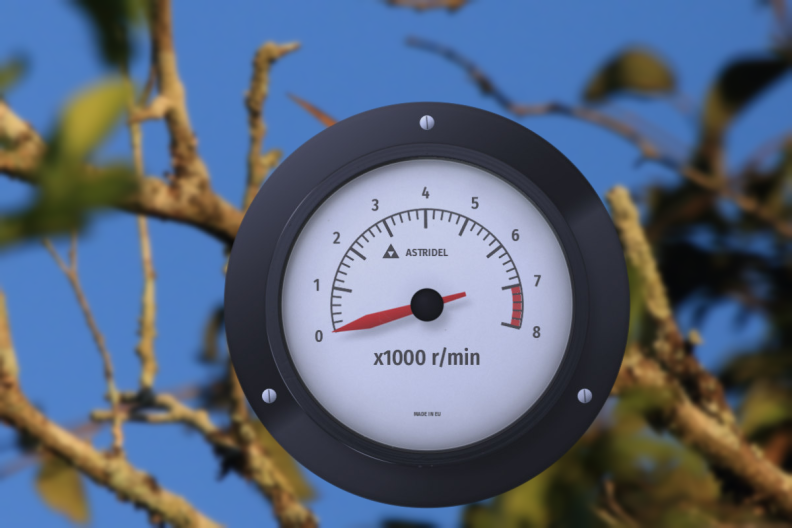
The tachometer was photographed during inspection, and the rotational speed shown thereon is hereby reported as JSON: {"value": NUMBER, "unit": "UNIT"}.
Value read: {"value": 0, "unit": "rpm"}
